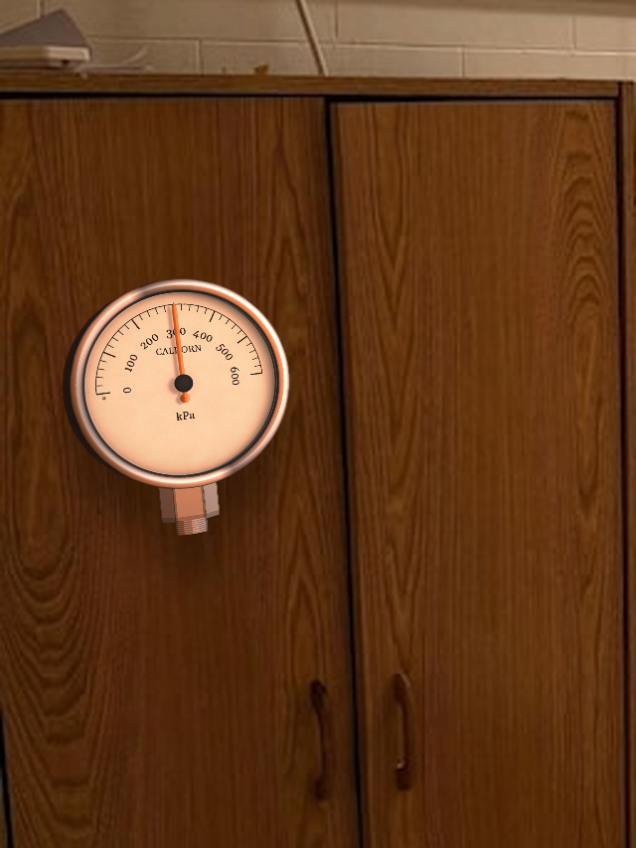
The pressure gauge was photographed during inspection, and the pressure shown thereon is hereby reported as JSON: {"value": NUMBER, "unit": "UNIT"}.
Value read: {"value": 300, "unit": "kPa"}
